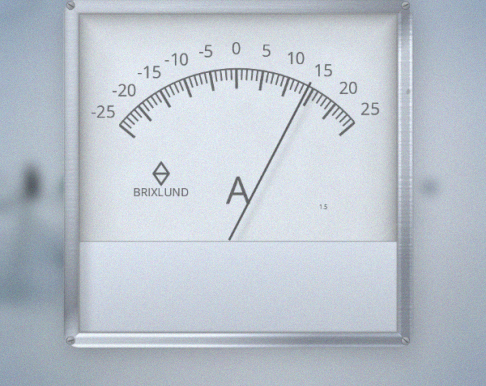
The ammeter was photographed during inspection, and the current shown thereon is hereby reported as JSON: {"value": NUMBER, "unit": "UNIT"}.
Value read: {"value": 14, "unit": "A"}
